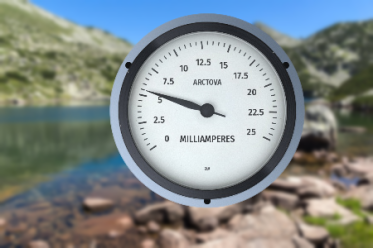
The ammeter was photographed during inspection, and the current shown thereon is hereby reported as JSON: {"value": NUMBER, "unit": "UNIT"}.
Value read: {"value": 5.5, "unit": "mA"}
